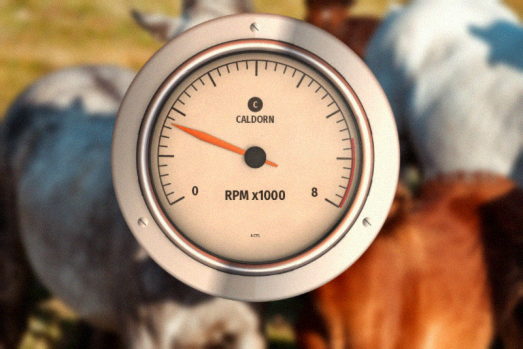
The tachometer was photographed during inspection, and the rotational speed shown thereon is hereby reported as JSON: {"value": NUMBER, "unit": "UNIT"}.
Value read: {"value": 1700, "unit": "rpm"}
